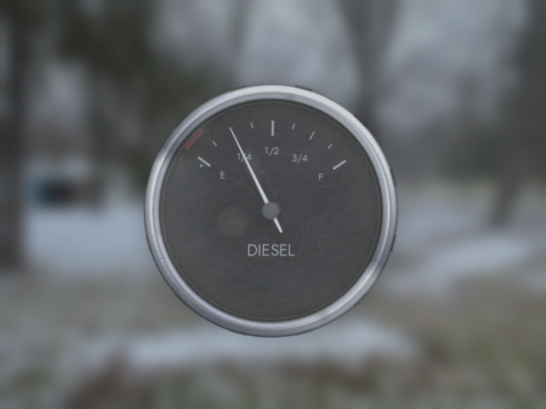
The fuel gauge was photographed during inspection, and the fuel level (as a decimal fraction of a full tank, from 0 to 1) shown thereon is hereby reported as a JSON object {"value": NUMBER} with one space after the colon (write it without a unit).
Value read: {"value": 0.25}
